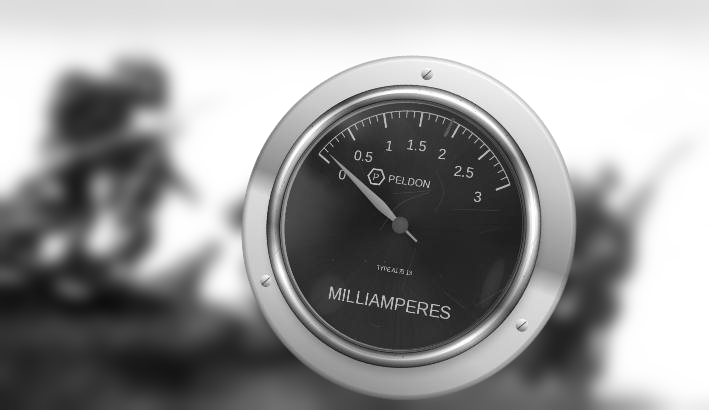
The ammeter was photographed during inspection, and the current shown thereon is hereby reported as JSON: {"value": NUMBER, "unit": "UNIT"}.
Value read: {"value": 0.1, "unit": "mA"}
